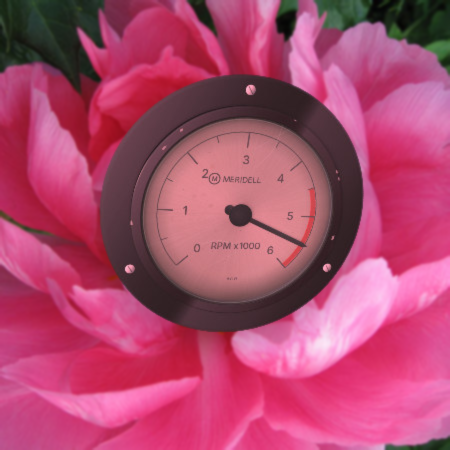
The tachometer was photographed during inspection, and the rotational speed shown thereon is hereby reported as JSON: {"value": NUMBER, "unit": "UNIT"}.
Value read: {"value": 5500, "unit": "rpm"}
